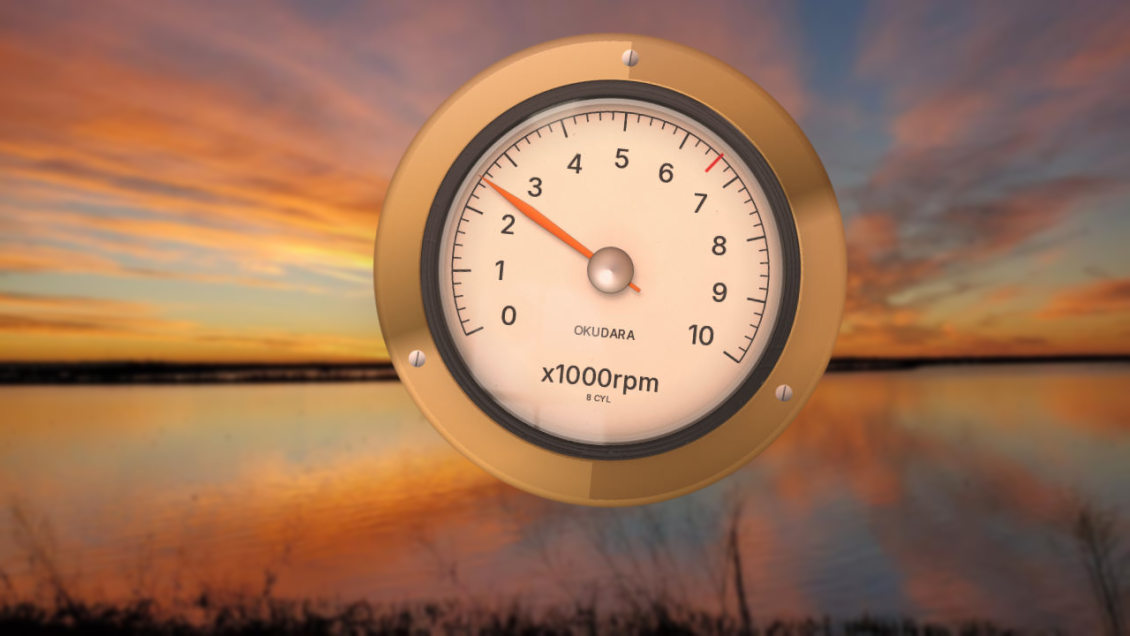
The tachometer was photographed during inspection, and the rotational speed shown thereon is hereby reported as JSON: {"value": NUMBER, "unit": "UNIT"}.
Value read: {"value": 2500, "unit": "rpm"}
